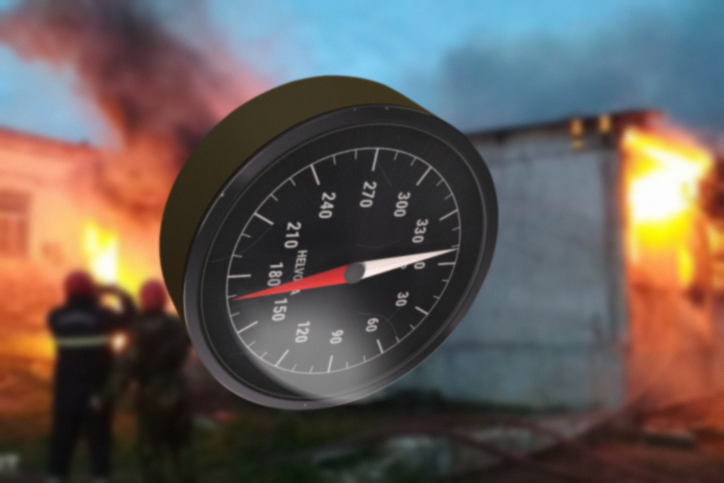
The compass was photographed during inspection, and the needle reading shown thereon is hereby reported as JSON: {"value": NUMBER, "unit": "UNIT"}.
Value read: {"value": 170, "unit": "°"}
